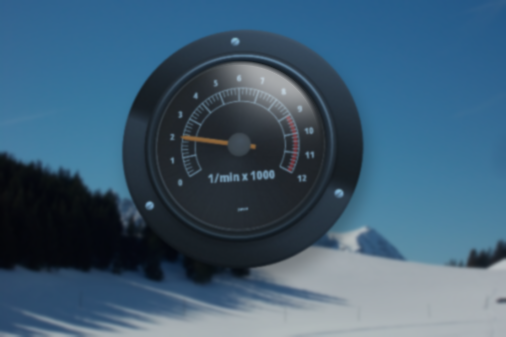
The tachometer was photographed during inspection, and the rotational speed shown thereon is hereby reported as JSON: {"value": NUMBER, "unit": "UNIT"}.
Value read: {"value": 2000, "unit": "rpm"}
